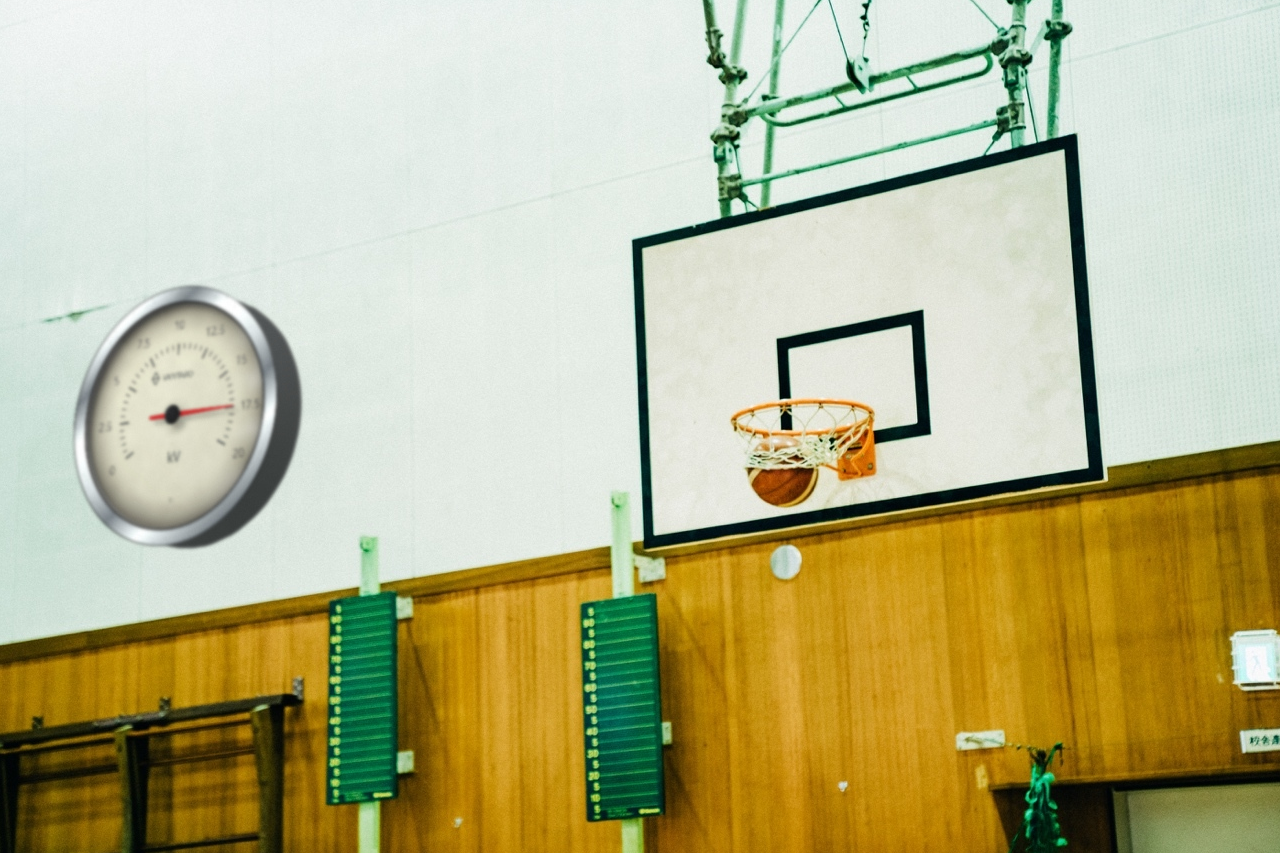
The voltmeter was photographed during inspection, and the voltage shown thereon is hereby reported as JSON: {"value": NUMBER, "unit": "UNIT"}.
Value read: {"value": 17.5, "unit": "kV"}
